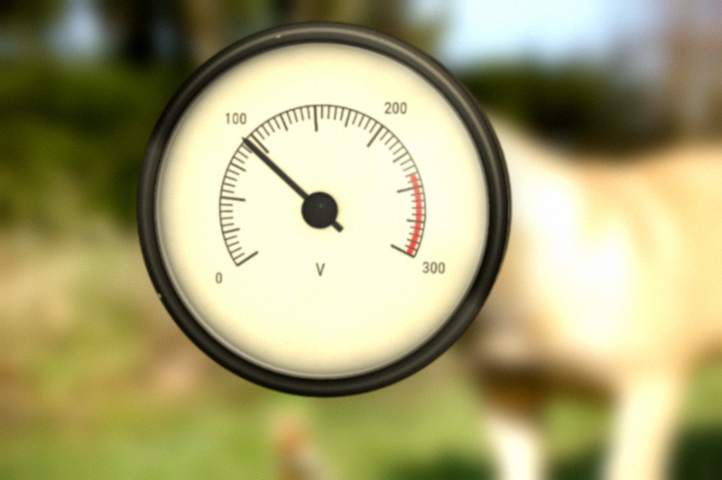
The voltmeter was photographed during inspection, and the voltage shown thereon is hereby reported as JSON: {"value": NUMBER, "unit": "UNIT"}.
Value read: {"value": 95, "unit": "V"}
